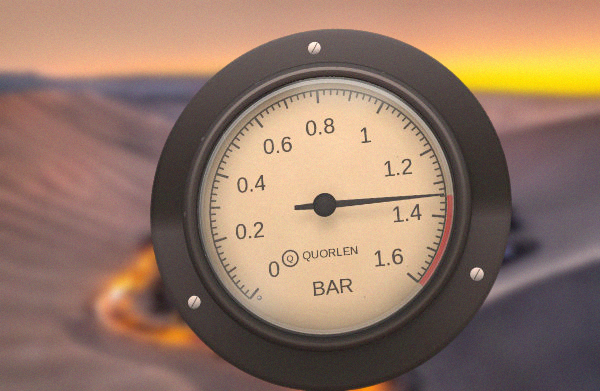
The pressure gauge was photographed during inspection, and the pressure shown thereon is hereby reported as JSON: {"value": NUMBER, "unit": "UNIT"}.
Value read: {"value": 1.34, "unit": "bar"}
